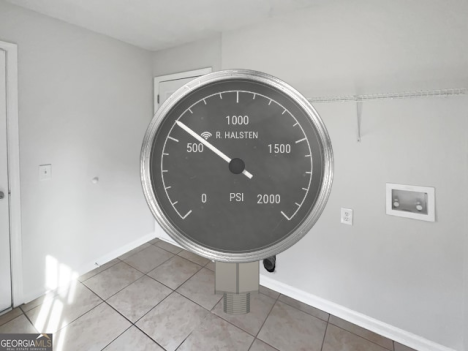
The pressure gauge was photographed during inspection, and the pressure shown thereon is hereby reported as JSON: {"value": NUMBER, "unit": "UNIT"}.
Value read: {"value": 600, "unit": "psi"}
